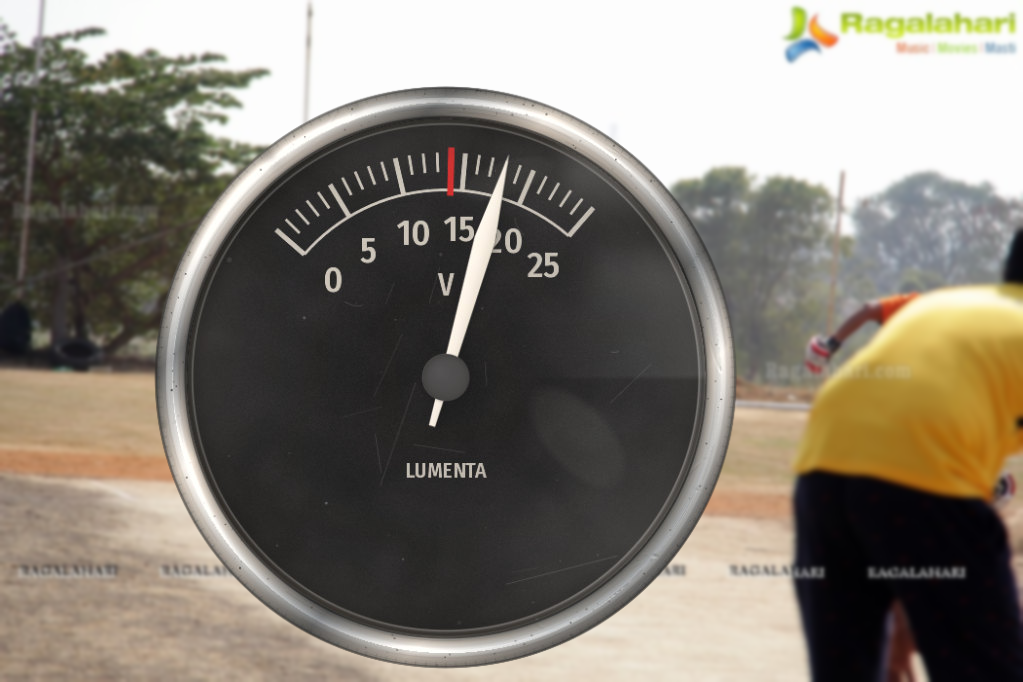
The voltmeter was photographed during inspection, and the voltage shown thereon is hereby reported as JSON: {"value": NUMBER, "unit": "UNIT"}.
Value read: {"value": 18, "unit": "V"}
